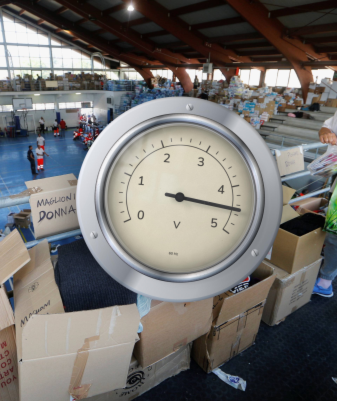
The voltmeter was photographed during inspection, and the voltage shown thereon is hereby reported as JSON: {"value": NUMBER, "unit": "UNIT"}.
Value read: {"value": 4.5, "unit": "V"}
